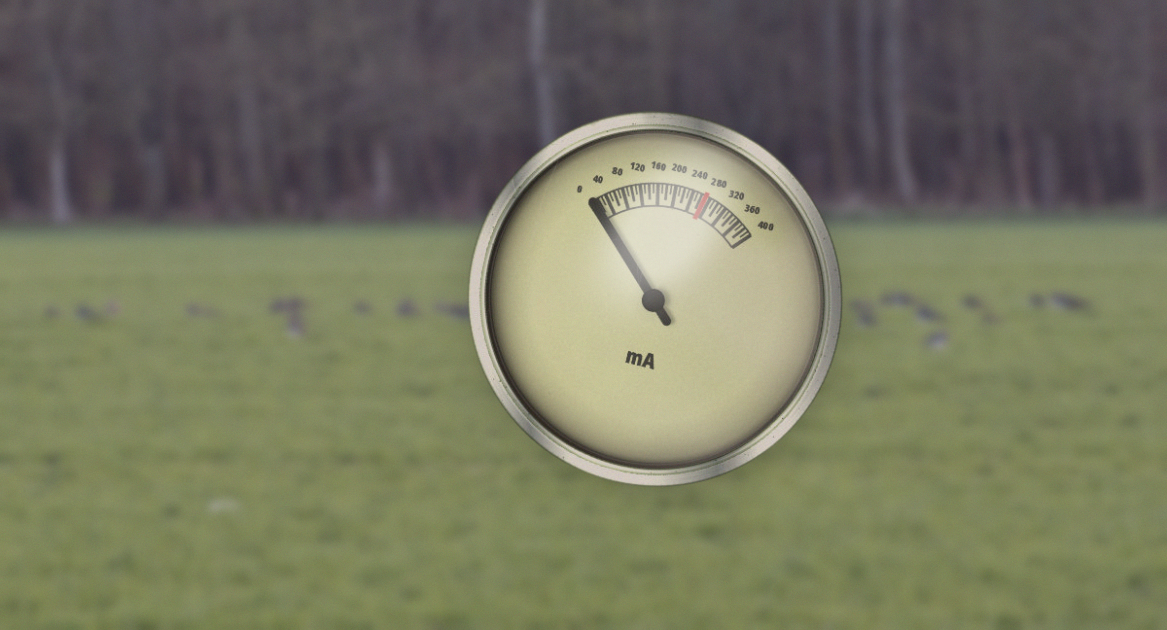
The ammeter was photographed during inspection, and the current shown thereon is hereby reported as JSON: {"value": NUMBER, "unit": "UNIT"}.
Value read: {"value": 10, "unit": "mA"}
